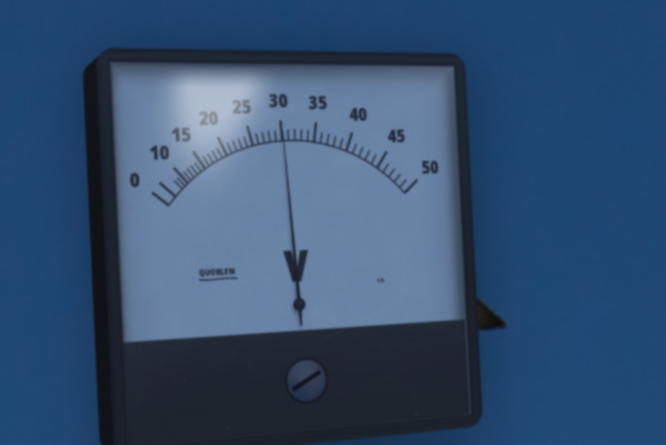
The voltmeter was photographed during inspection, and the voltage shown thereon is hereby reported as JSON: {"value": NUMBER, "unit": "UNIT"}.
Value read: {"value": 30, "unit": "V"}
